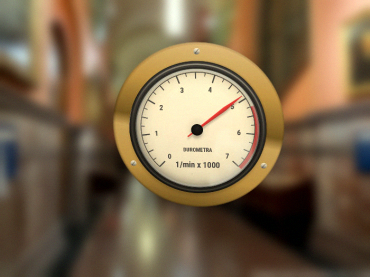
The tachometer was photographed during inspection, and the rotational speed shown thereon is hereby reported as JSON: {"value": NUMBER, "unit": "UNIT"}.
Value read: {"value": 4875, "unit": "rpm"}
